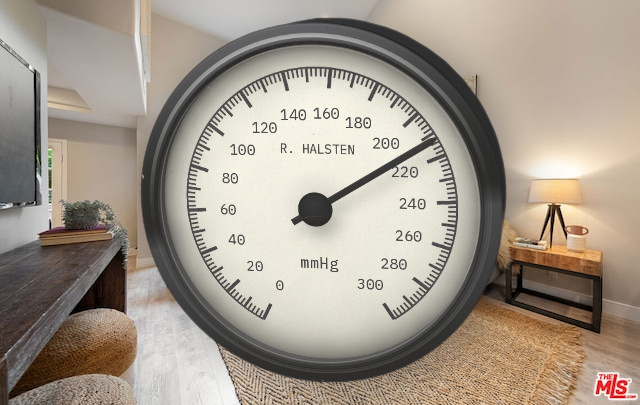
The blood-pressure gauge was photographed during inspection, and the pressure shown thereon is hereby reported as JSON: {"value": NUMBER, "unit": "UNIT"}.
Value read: {"value": 212, "unit": "mmHg"}
